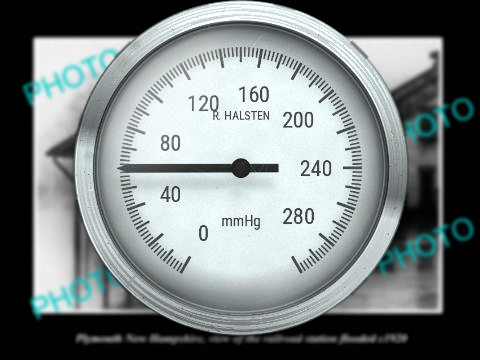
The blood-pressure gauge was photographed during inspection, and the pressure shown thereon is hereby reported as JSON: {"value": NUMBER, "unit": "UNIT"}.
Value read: {"value": 60, "unit": "mmHg"}
